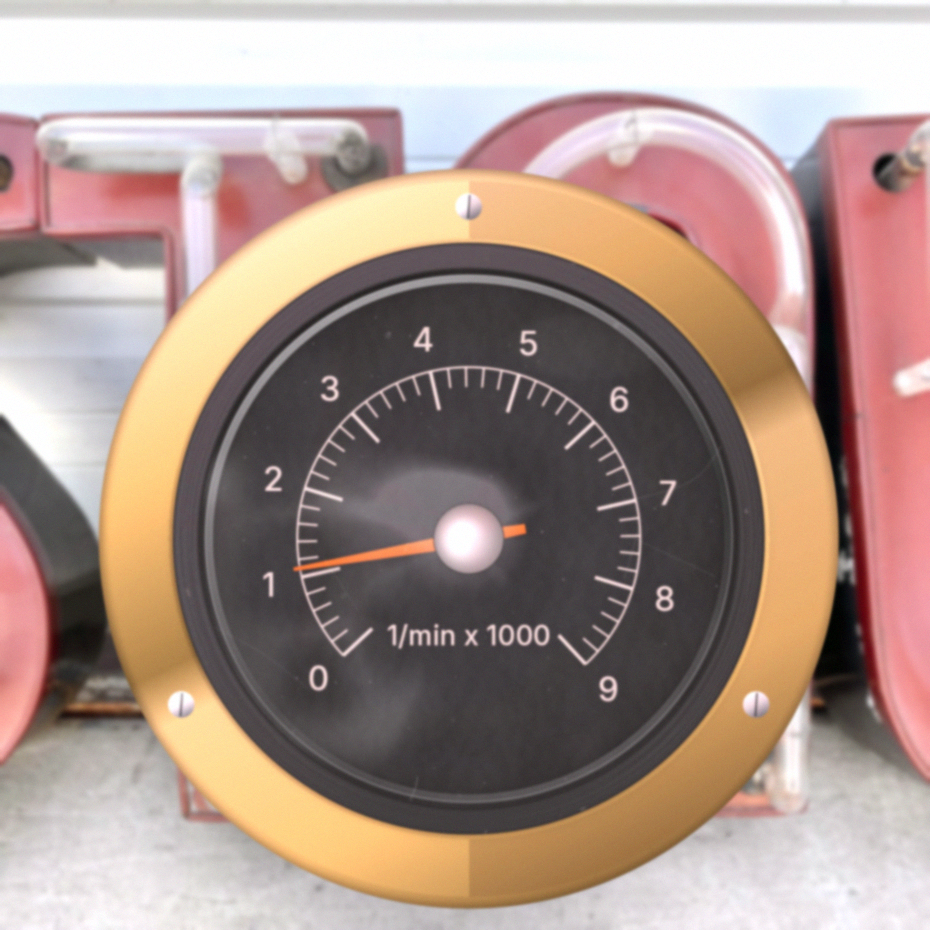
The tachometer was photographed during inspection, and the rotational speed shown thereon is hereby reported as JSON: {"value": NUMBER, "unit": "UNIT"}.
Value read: {"value": 1100, "unit": "rpm"}
